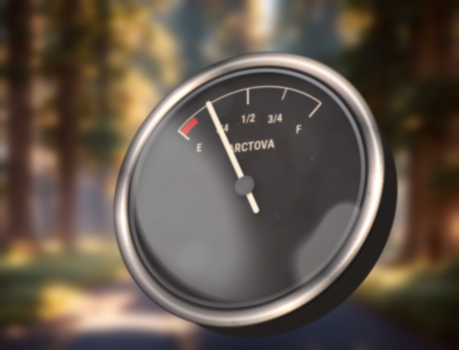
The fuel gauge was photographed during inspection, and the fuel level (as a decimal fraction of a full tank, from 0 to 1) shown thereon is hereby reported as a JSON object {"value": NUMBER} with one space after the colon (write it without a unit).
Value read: {"value": 0.25}
